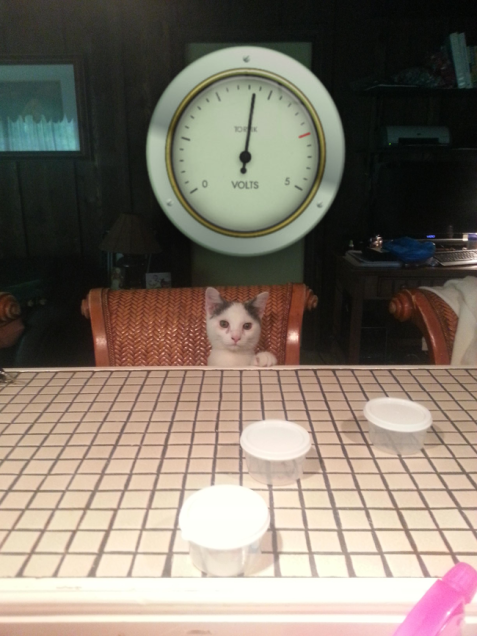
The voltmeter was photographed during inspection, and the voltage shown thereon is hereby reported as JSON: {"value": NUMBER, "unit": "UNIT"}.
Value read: {"value": 2.7, "unit": "V"}
